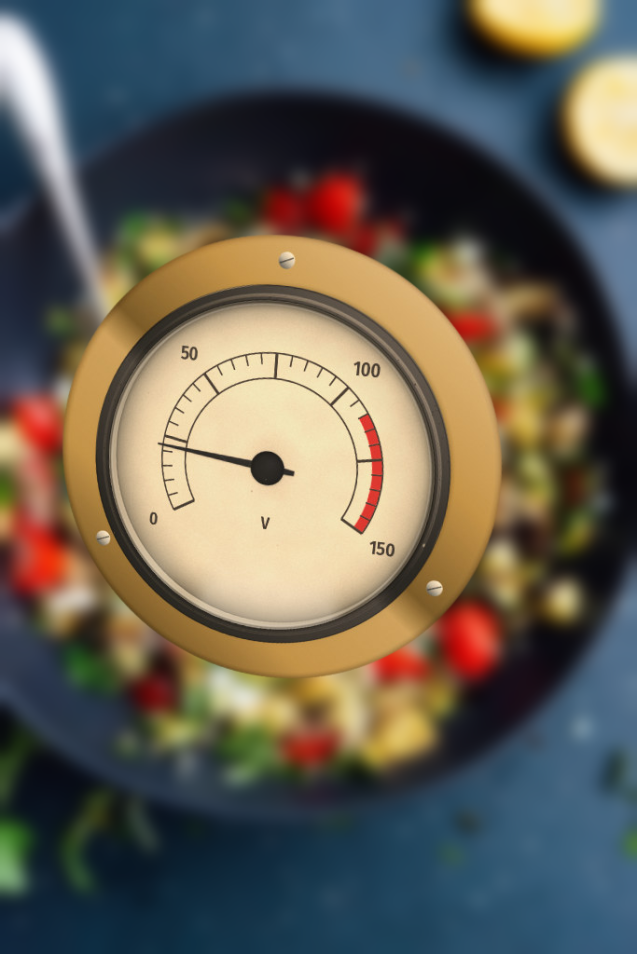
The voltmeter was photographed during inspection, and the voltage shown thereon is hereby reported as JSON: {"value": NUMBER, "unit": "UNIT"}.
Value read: {"value": 22.5, "unit": "V"}
